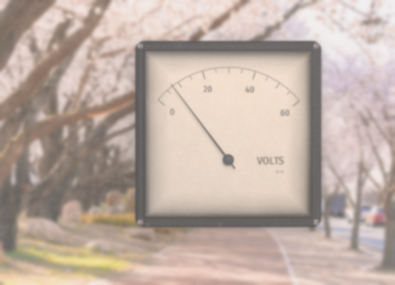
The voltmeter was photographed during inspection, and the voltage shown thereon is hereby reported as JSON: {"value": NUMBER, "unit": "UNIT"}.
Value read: {"value": 7.5, "unit": "V"}
